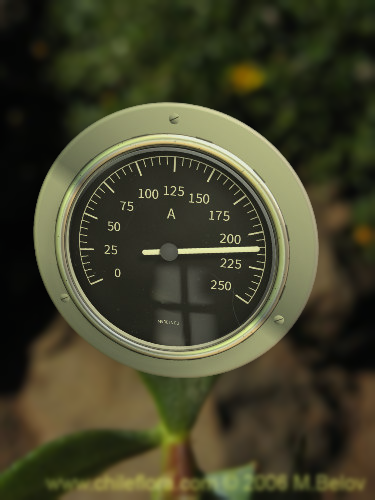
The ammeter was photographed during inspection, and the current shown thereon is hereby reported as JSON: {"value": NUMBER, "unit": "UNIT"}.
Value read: {"value": 210, "unit": "A"}
